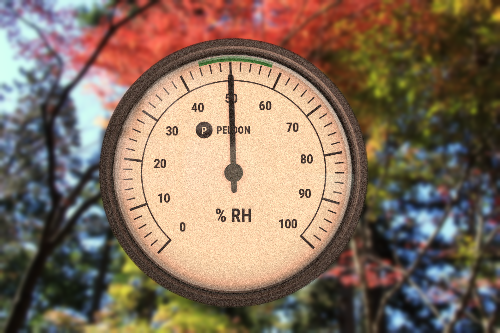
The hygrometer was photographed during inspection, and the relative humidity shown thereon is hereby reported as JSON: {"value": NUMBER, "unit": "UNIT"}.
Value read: {"value": 50, "unit": "%"}
